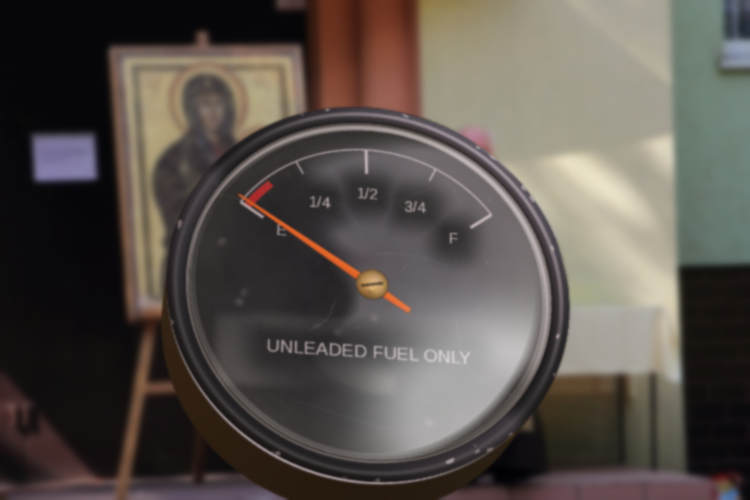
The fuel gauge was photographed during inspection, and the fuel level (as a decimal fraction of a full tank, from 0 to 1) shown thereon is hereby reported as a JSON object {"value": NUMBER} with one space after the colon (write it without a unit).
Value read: {"value": 0}
